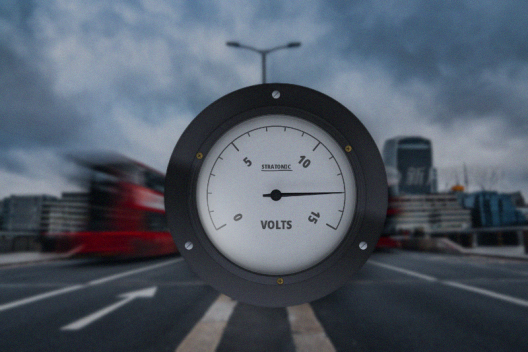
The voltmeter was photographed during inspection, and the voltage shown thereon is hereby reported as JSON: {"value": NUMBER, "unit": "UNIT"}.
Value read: {"value": 13, "unit": "V"}
